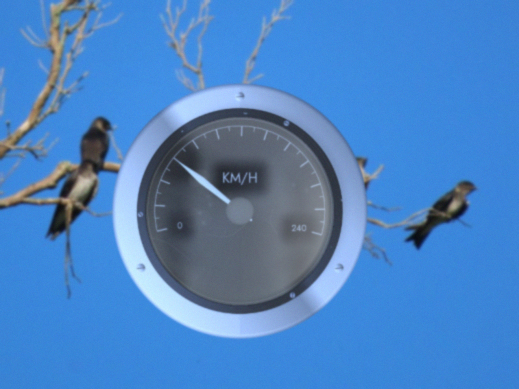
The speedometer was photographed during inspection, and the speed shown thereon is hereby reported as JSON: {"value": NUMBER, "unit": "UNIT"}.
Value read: {"value": 60, "unit": "km/h"}
